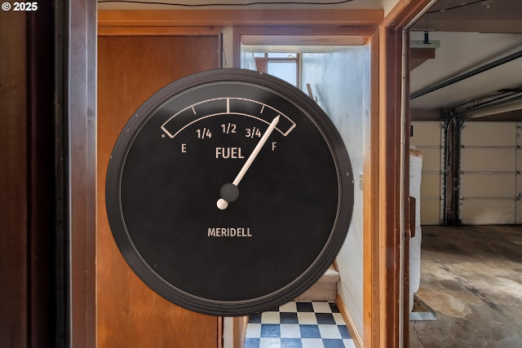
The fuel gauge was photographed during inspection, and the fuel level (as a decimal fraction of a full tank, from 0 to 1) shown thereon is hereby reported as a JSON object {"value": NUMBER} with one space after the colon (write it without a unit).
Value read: {"value": 0.875}
